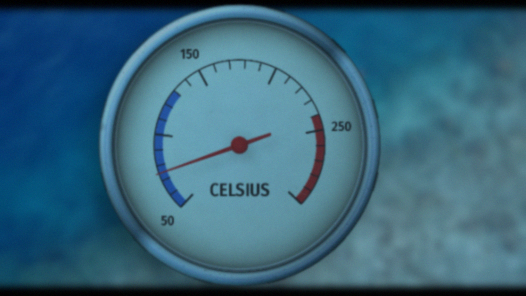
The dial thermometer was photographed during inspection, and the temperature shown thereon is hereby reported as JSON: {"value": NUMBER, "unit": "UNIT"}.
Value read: {"value": 75, "unit": "°C"}
